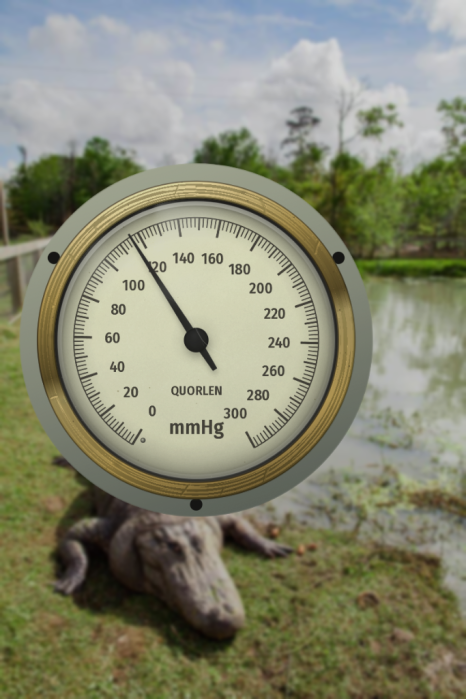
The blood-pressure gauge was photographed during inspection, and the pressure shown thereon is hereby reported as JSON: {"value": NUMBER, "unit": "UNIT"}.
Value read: {"value": 116, "unit": "mmHg"}
